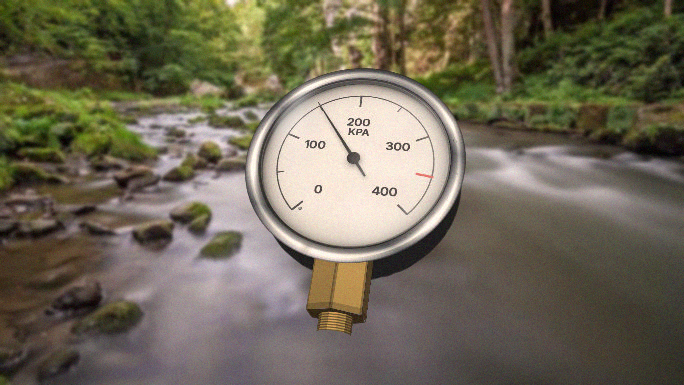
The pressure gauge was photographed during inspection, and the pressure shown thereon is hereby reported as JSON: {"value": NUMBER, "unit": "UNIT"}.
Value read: {"value": 150, "unit": "kPa"}
